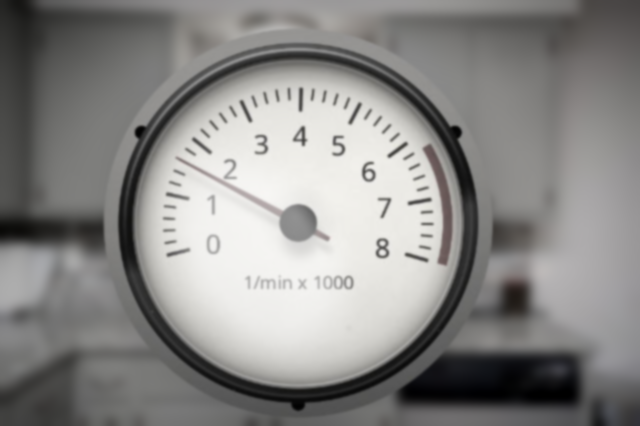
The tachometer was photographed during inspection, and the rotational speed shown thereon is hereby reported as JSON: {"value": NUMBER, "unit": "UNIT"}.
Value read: {"value": 1600, "unit": "rpm"}
